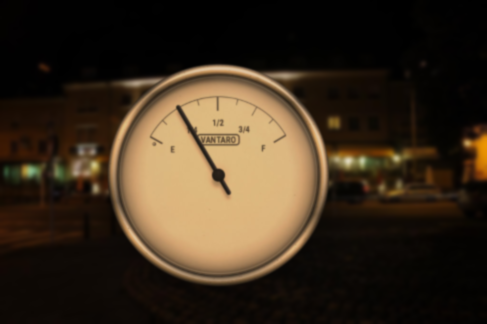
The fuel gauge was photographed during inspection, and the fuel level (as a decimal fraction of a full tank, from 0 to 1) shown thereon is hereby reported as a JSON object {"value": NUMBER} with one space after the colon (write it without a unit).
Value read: {"value": 0.25}
